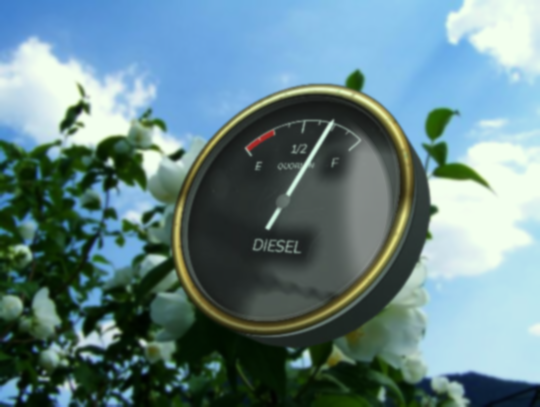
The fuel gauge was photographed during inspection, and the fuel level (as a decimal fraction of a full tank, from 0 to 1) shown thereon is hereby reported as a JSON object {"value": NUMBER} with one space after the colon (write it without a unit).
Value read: {"value": 0.75}
